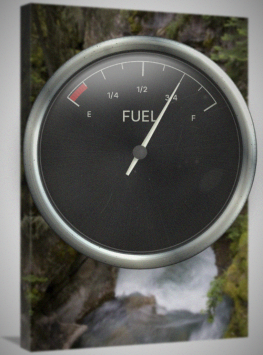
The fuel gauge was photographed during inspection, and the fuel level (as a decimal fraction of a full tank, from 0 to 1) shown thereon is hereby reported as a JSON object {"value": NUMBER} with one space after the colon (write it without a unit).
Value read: {"value": 0.75}
